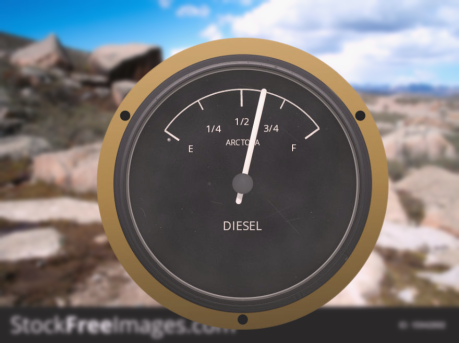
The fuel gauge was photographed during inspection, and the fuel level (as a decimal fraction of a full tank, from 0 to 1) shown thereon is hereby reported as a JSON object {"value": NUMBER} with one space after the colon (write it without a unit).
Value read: {"value": 0.625}
